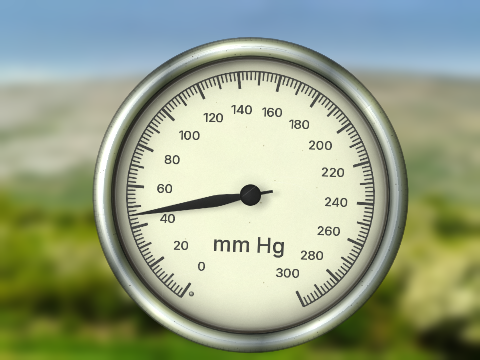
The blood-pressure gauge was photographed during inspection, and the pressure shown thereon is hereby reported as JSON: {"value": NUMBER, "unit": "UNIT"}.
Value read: {"value": 46, "unit": "mmHg"}
